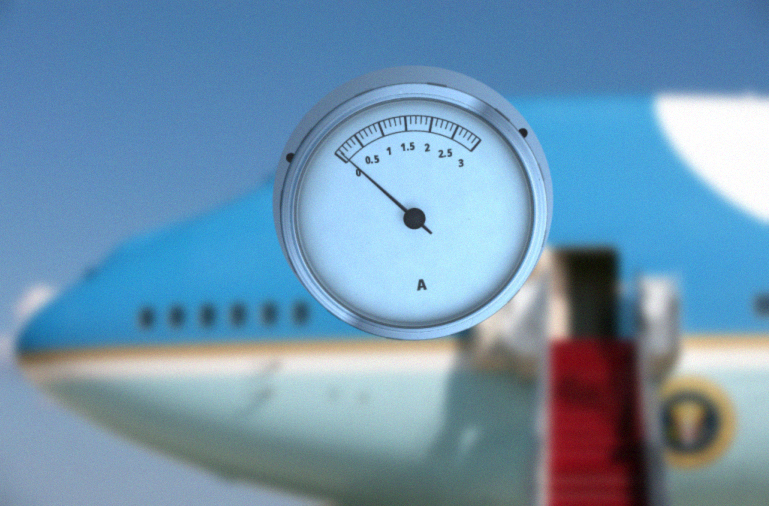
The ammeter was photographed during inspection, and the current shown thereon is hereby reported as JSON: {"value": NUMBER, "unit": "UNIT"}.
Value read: {"value": 0.1, "unit": "A"}
